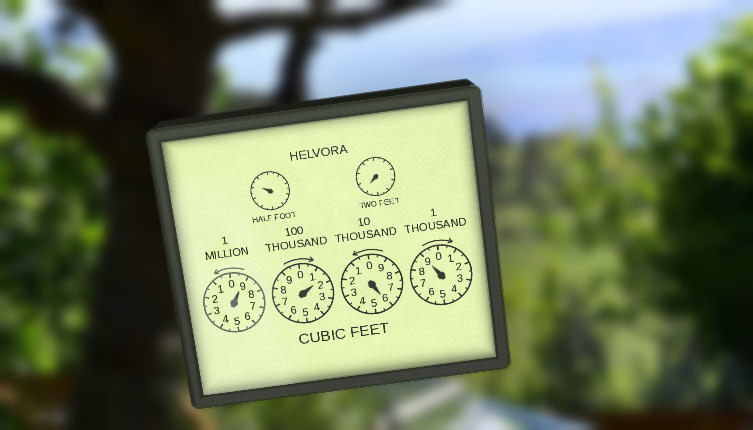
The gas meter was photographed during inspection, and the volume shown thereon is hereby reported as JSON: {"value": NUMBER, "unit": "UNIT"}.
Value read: {"value": 915900, "unit": "ft³"}
